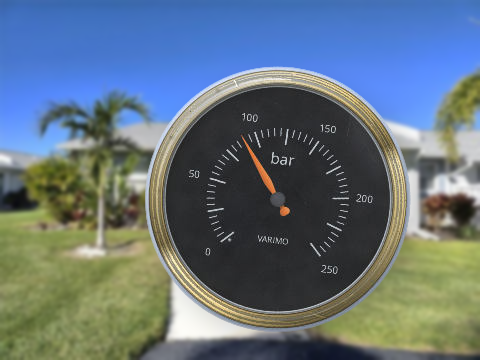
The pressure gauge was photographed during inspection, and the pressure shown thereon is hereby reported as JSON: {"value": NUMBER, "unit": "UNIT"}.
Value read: {"value": 90, "unit": "bar"}
